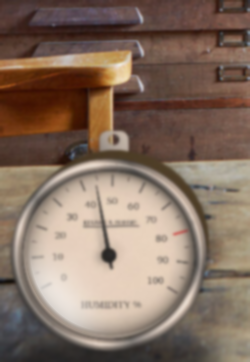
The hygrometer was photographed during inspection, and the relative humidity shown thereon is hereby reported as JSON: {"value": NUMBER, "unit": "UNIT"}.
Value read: {"value": 45, "unit": "%"}
